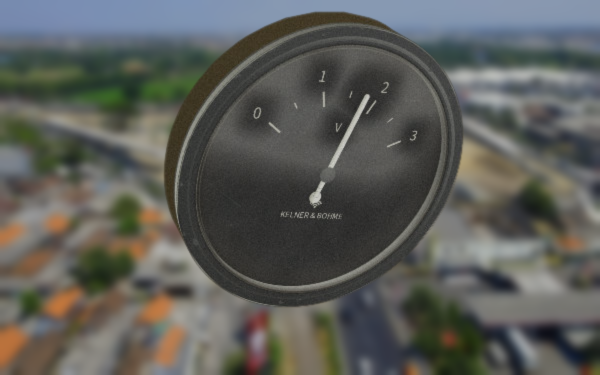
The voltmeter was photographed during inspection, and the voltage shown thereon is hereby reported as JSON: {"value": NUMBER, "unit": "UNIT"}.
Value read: {"value": 1.75, "unit": "V"}
